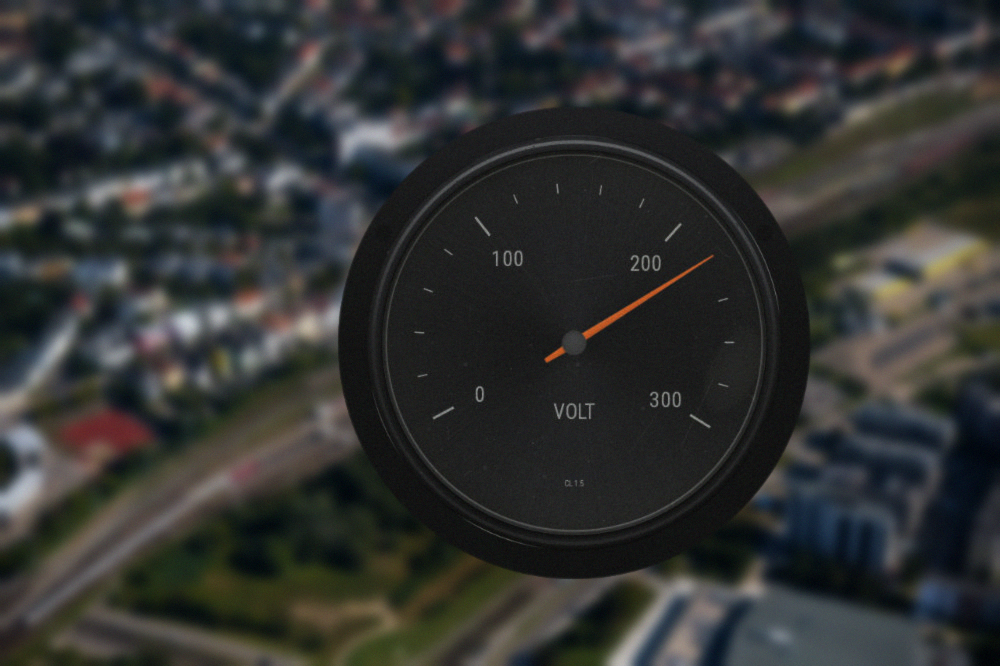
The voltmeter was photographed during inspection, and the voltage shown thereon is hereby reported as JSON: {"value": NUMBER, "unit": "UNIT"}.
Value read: {"value": 220, "unit": "V"}
